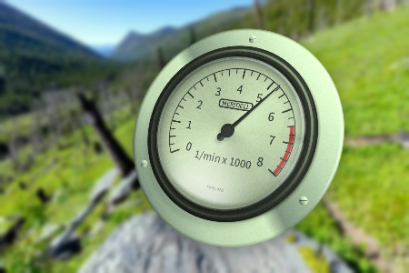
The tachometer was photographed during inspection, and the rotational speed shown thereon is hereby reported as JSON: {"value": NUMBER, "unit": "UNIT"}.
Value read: {"value": 5250, "unit": "rpm"}
